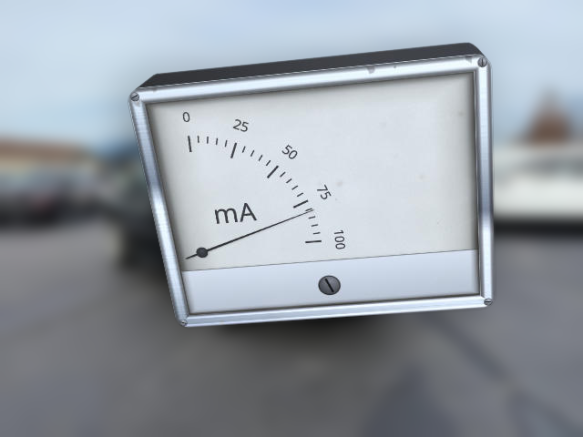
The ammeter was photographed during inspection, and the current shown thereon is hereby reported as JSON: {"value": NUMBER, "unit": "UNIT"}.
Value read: {"value": 80, "unit": "mA"}
